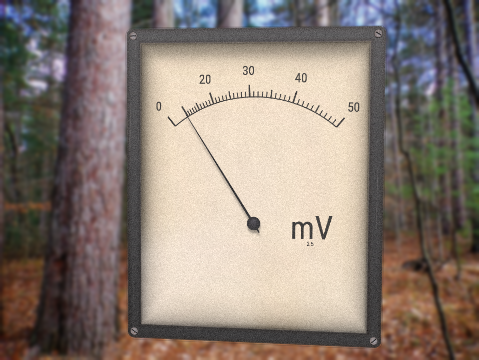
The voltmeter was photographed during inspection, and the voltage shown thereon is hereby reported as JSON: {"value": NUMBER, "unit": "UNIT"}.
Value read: {"value": 10, "unit": "mV"}
